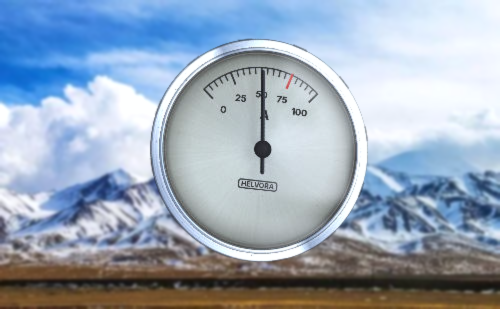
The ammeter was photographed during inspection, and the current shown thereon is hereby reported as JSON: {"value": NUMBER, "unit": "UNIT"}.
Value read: {"value": 50, "unit": "A"}
